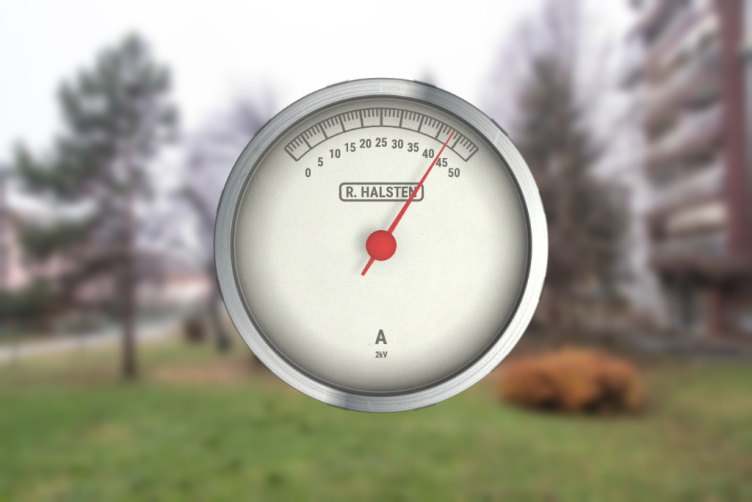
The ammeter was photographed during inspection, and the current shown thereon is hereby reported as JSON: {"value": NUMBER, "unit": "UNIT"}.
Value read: {"value": 43, "unit": "A"}
